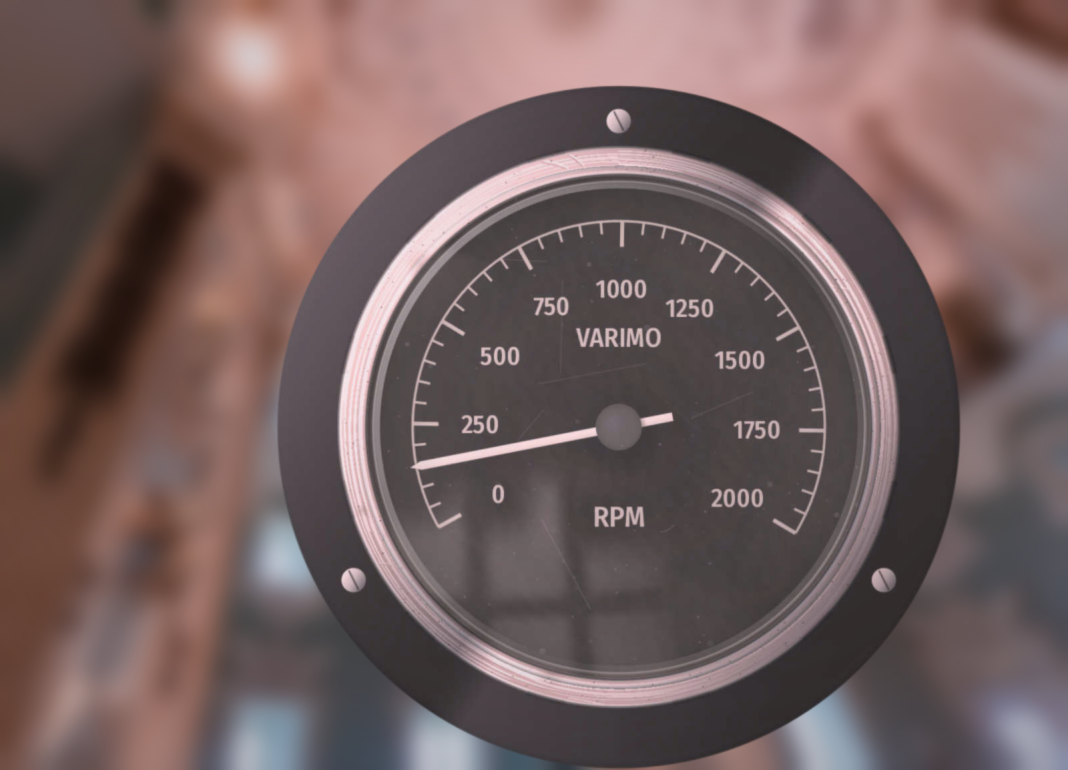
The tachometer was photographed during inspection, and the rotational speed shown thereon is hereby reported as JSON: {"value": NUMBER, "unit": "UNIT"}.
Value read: {"value": 150, "unit": "rpm"}
